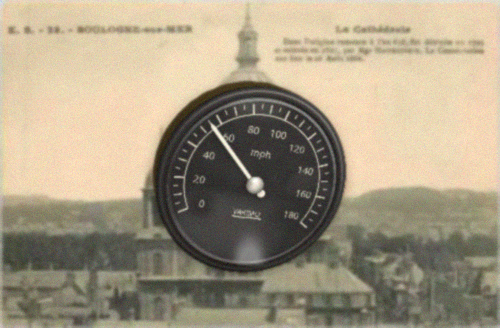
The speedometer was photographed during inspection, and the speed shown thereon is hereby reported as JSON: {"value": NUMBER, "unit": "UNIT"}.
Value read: {"value": 55, "unit": "mph"}
